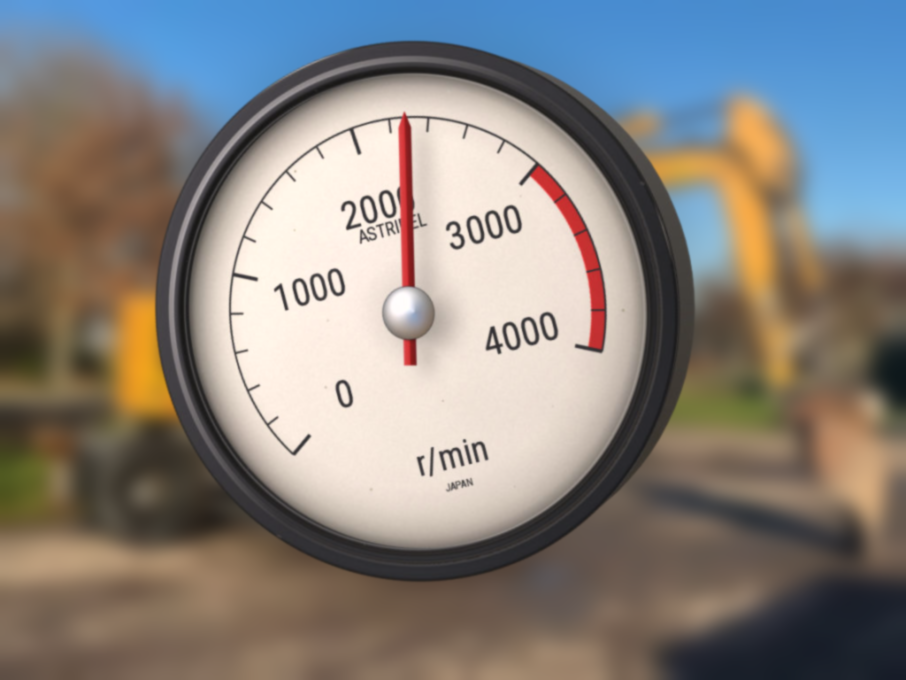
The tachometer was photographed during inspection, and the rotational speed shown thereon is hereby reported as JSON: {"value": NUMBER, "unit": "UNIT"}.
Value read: {"value": 2300, "unit": "rpm"}
